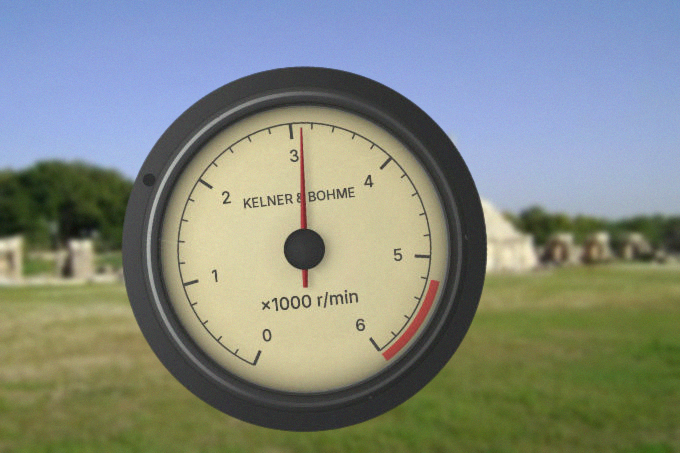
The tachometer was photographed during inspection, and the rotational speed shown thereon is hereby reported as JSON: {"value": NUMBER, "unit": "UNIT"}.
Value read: {"value": 3100, "unit": "rpm"}
